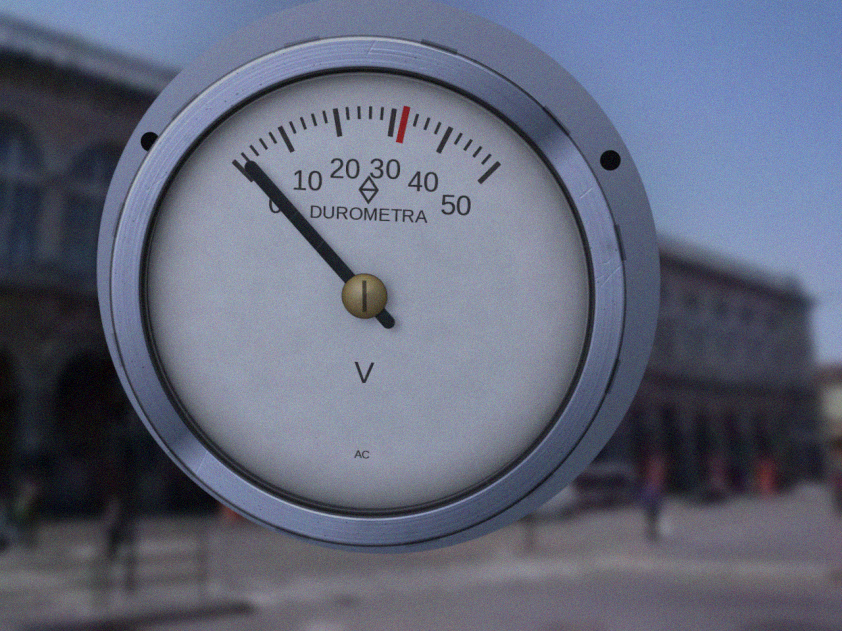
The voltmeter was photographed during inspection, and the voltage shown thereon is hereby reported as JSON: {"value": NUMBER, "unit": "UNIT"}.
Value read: {"value": 2, "unit": "V"}
